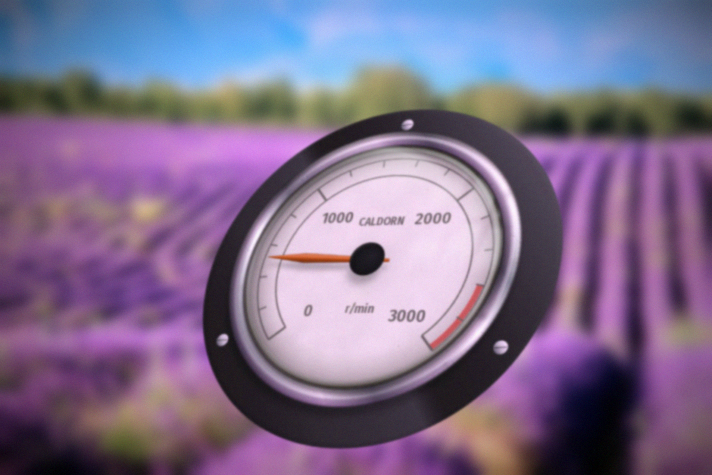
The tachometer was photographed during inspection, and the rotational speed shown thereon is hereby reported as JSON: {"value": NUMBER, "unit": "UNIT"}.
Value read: {"value": 500, "unit": "rpm"}
